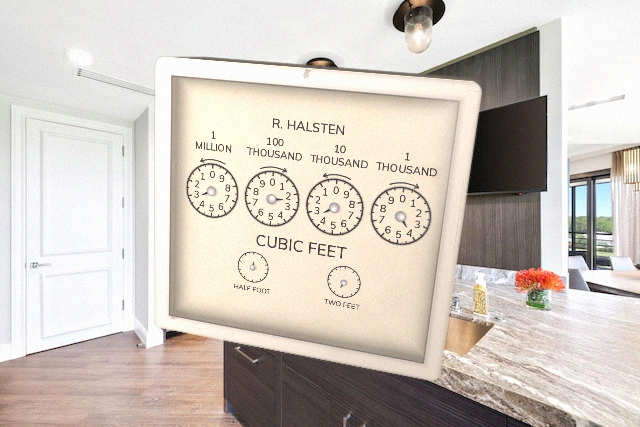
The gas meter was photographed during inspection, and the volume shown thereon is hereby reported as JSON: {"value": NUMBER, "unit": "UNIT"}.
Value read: {"value": 323400, "unit": "ft³"}
